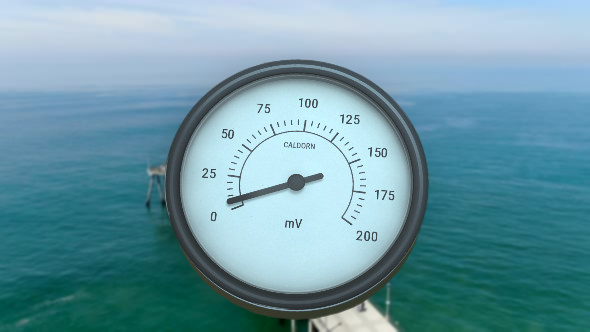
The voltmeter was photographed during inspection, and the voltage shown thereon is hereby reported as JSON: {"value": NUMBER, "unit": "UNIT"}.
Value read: {"value": 5, "unit": "mV"}
